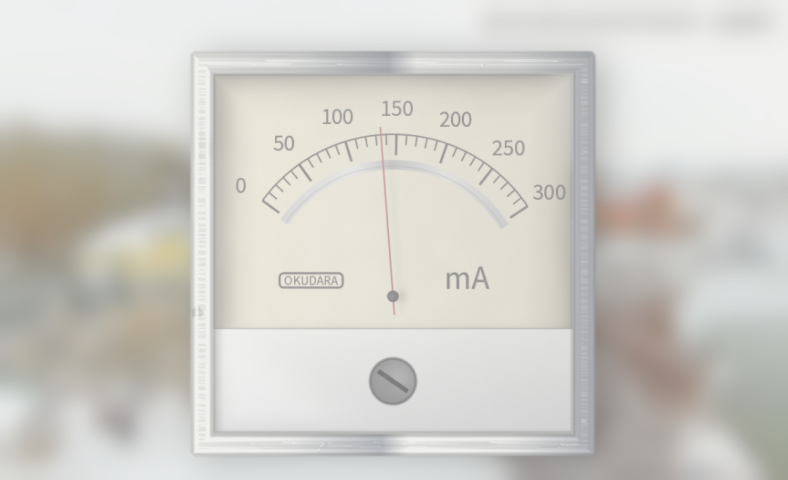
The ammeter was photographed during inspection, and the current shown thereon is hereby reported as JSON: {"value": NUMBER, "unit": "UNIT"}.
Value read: {"value": 135, "unit": "mA"}
